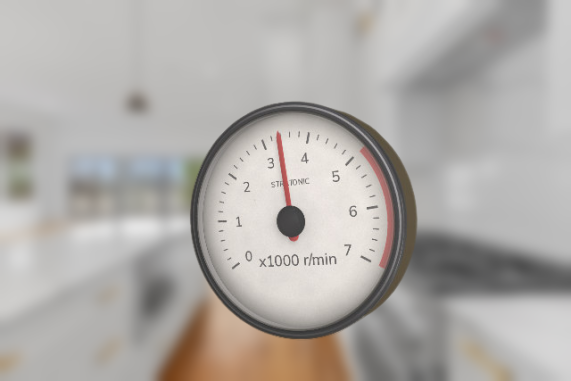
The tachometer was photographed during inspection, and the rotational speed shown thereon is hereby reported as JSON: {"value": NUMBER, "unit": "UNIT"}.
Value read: {"value": 3400, "unit": "rpm"}
